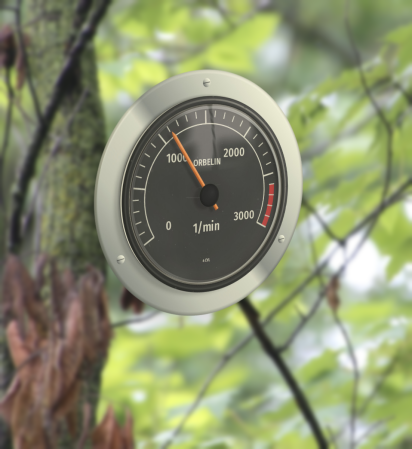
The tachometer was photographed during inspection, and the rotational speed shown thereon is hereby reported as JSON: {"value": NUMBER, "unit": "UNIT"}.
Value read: {"value": 1100, "unit": "rpm"}
